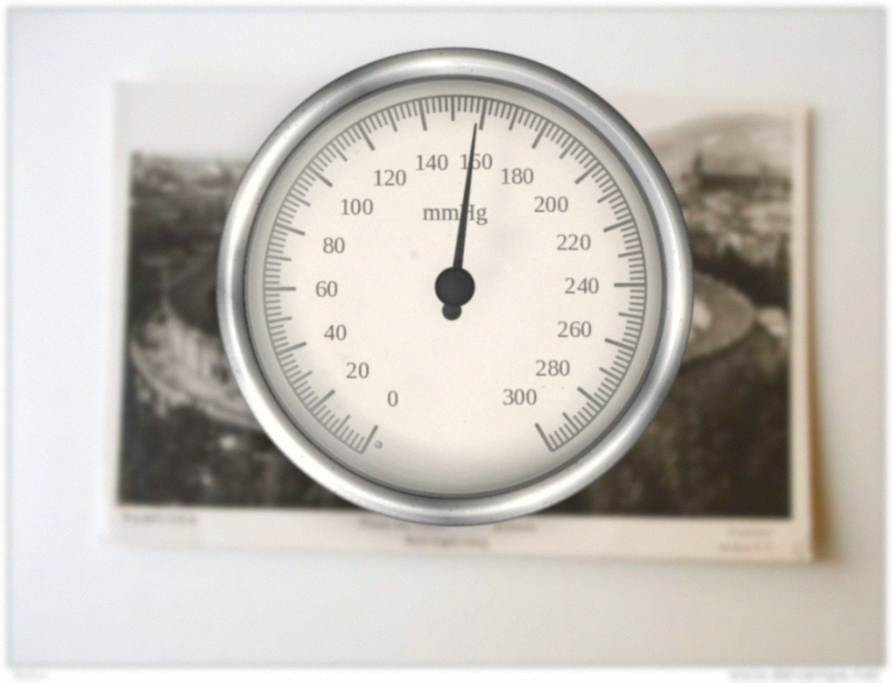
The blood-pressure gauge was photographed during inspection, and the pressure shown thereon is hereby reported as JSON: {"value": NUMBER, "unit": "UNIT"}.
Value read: {"value": 158, "unit": "mmHg"}
